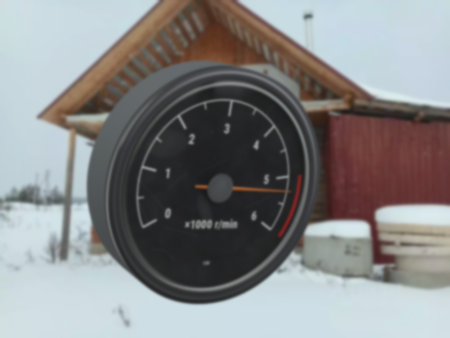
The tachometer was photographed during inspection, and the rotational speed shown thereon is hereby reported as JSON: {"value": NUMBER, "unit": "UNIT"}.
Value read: {"value": 5250, "unit": "rpm"}
